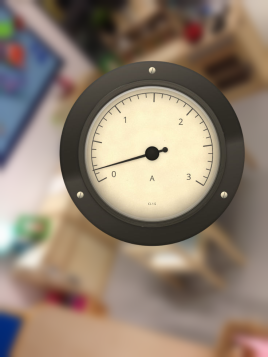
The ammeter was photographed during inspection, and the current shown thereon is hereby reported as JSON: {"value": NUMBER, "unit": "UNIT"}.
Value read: {"value": 0.15, "unit": "A"}
